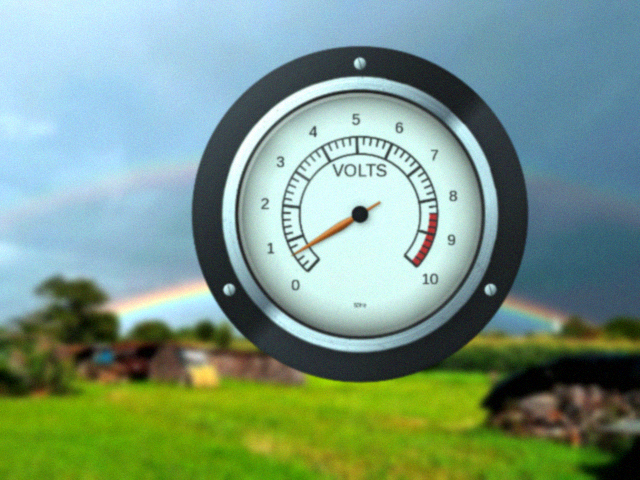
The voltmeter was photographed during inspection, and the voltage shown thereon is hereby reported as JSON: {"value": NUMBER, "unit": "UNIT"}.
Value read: {"value": 0.6, "unit": "V"}
